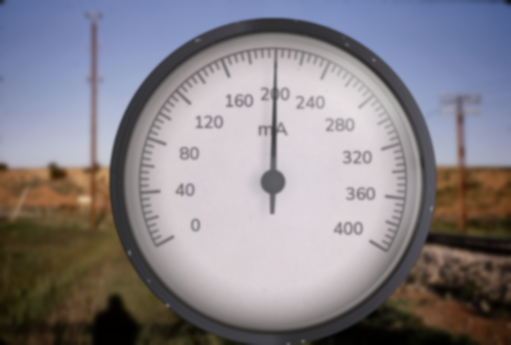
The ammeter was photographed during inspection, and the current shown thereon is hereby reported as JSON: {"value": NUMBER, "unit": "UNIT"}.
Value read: {"value": 200, "unit": "mA"}
